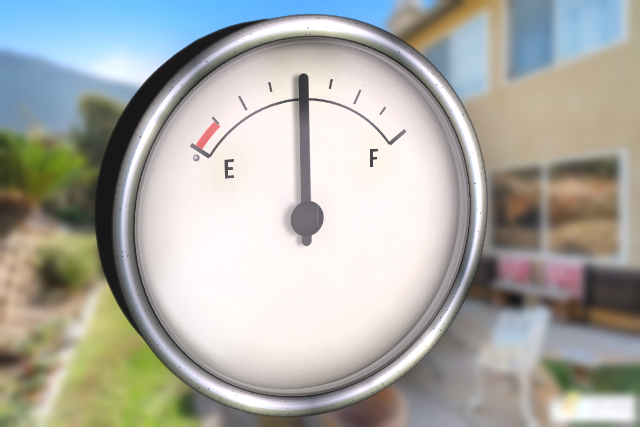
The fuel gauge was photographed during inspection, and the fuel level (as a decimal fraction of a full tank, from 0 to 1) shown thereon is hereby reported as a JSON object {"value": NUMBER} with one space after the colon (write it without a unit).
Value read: {"value": 0.5}
